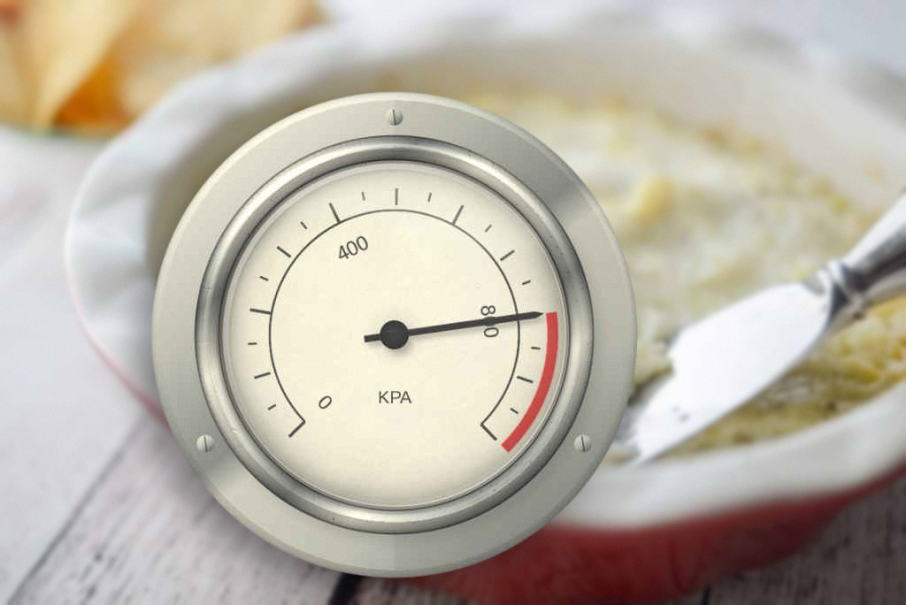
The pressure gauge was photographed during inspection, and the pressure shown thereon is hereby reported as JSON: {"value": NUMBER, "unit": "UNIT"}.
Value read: {"value": 800, "unit": "kPa"}
